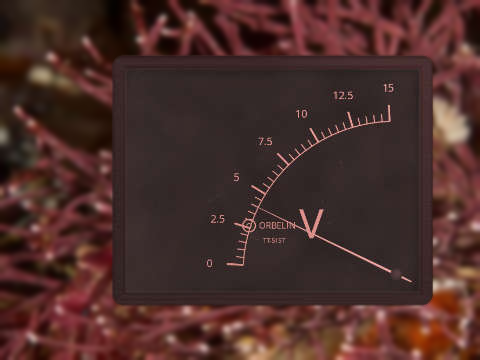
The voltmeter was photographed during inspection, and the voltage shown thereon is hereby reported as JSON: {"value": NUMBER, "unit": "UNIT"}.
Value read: {"value": 4, "unit": "V"}
